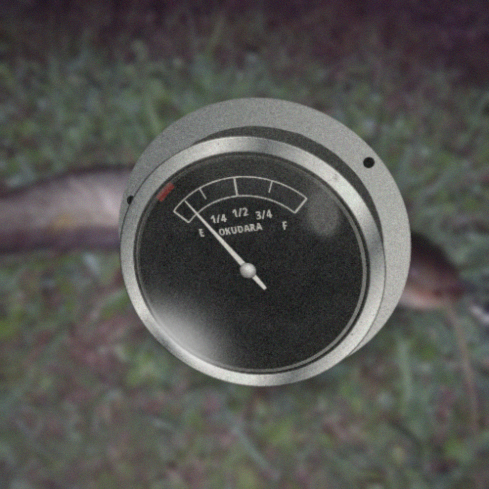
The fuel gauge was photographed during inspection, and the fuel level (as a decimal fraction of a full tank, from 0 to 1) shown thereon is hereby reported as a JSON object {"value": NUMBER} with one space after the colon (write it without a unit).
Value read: {"value": 0.125}
